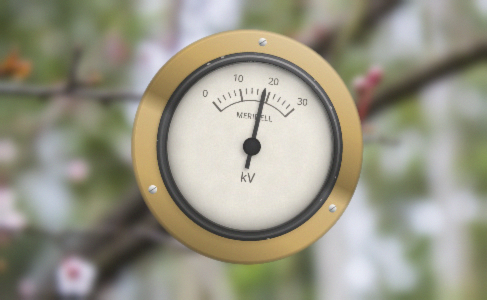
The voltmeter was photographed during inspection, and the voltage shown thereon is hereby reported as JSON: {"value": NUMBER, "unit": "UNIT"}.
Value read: {"value": 18, "unit": "kV"}
